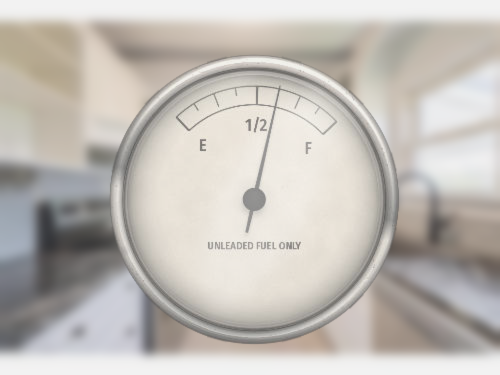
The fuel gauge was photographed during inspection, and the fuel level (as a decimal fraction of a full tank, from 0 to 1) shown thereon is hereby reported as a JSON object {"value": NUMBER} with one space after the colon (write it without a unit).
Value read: {"value": 0.625}
